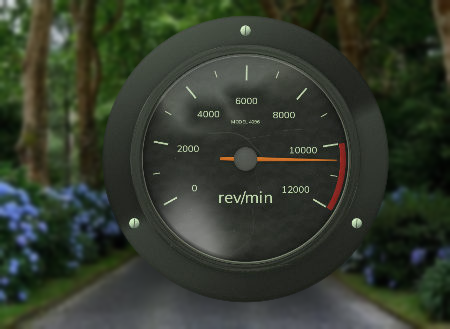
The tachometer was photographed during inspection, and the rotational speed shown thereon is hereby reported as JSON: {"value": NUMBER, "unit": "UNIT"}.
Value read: {"value": 10500, "unit": "rpm"}
